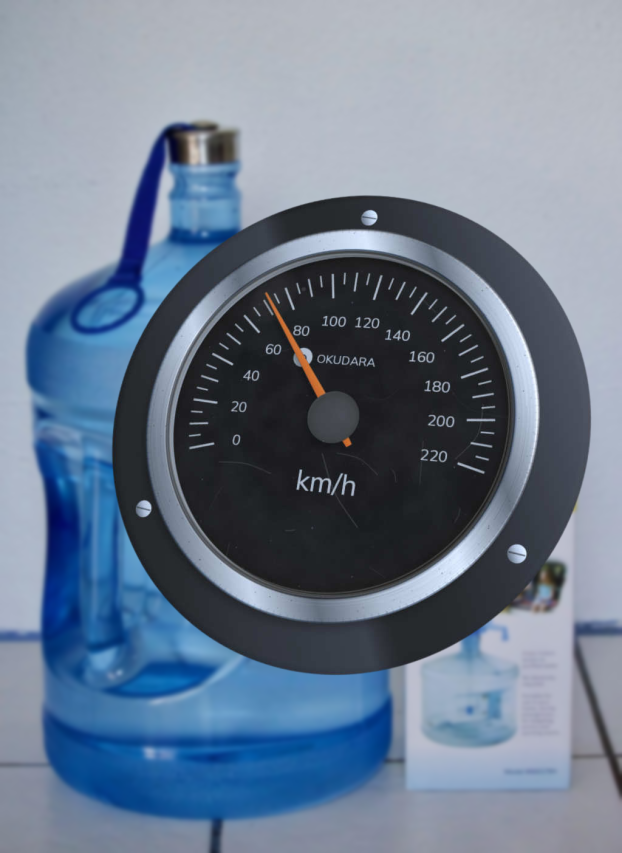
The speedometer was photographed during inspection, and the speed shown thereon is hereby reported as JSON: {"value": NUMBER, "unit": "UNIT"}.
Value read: {"value": 72.5, "unit": "km/h"}
